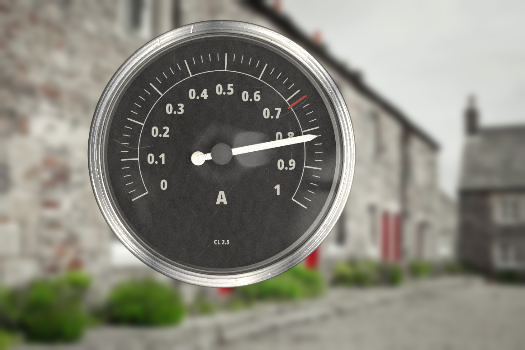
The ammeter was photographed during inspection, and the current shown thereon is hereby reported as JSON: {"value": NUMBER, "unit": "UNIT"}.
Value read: {"value": 0.82, "unit": "A"}
